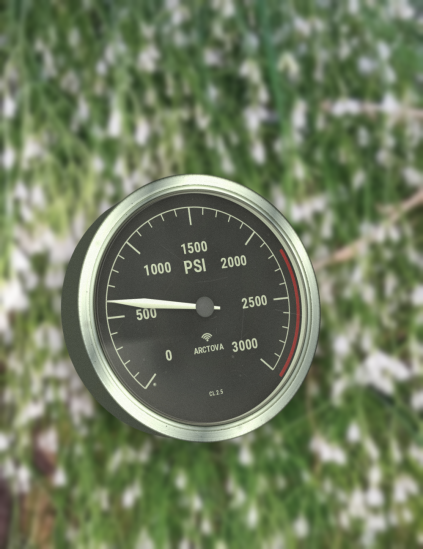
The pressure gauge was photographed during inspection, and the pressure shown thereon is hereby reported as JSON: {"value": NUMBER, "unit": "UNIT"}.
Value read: {"value": 600, "unit": "psi"}
